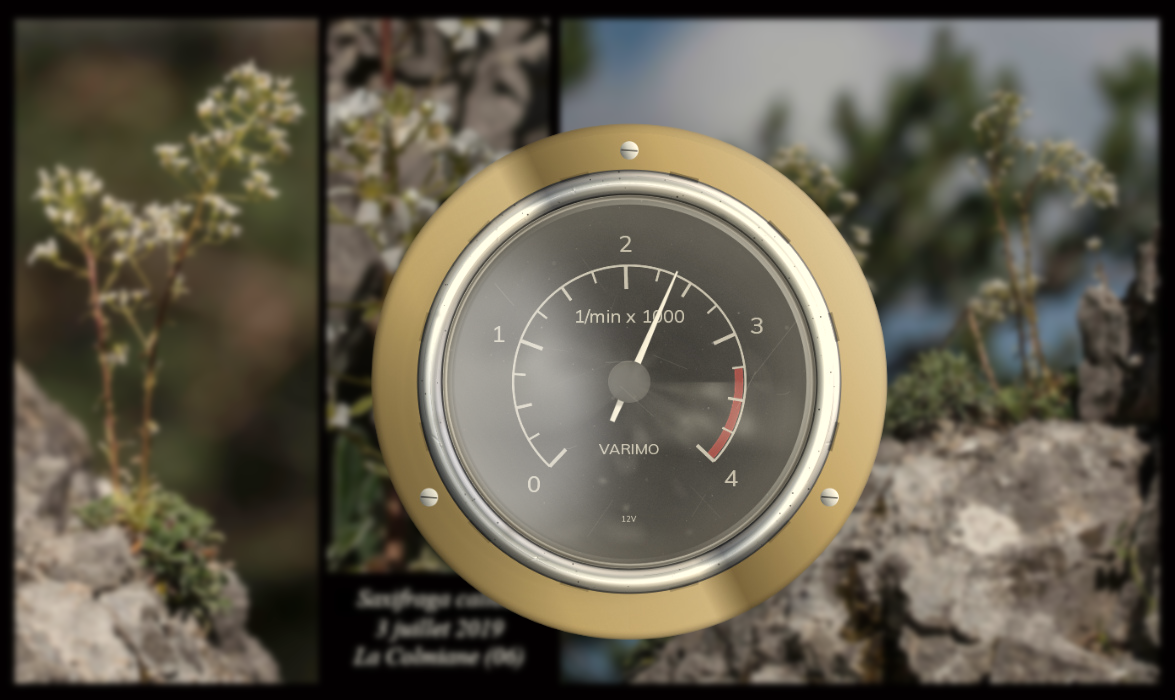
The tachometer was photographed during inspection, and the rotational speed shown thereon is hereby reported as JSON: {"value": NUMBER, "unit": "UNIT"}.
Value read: {"value": 2375, "unit": "rpm"}
